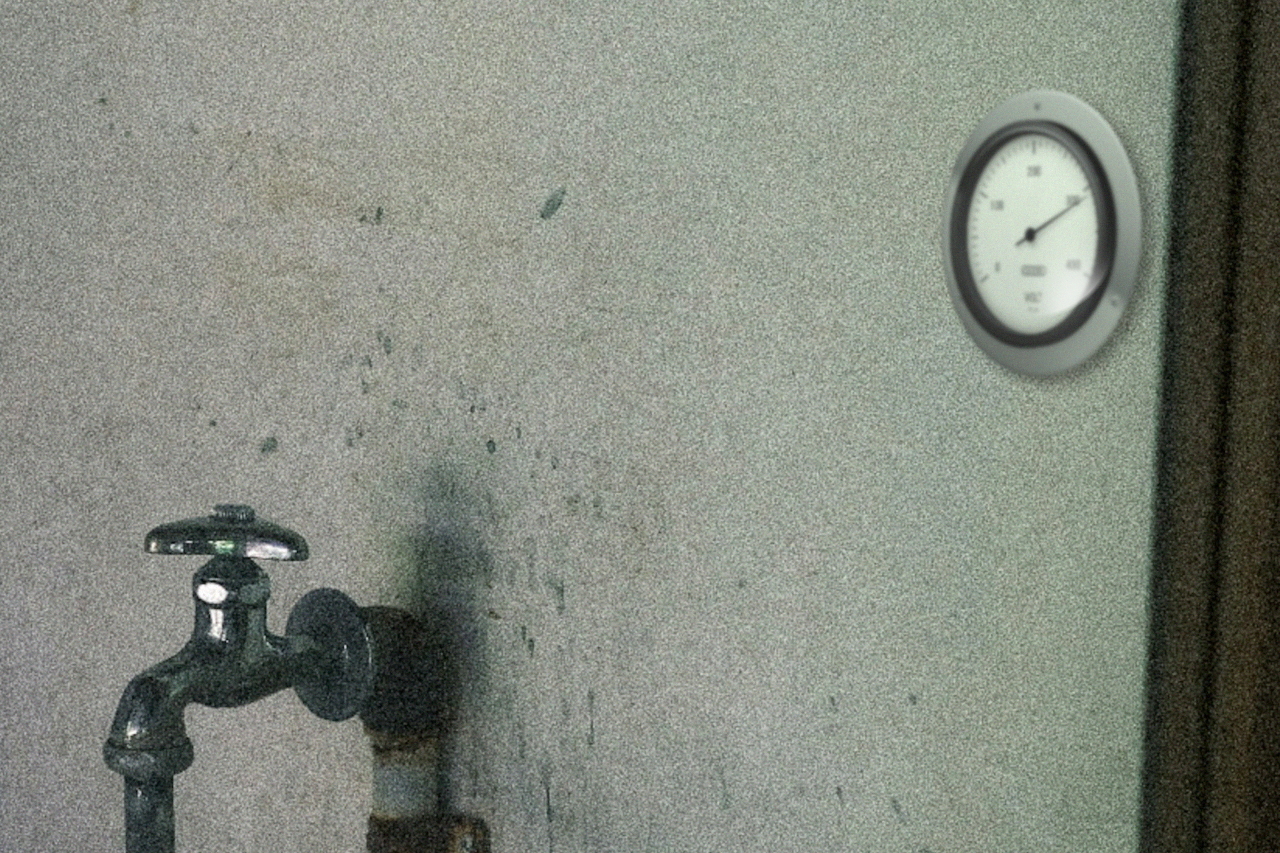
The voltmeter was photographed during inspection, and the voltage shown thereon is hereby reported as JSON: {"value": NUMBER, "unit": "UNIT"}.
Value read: {"value": 310, "unit": "V"}
